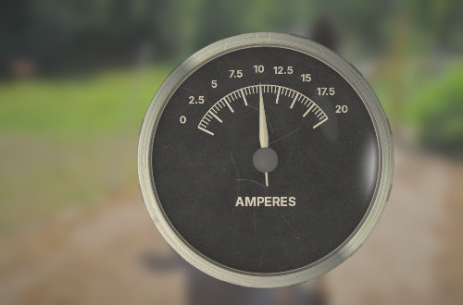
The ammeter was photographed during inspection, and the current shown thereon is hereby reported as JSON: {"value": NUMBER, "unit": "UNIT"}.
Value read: {"value": 10, "unit": "A"}
